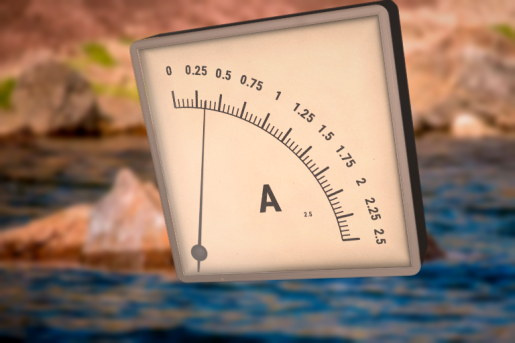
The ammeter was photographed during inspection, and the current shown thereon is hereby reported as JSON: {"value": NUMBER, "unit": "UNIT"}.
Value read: {"value": 0.35, "unit": "A"}
